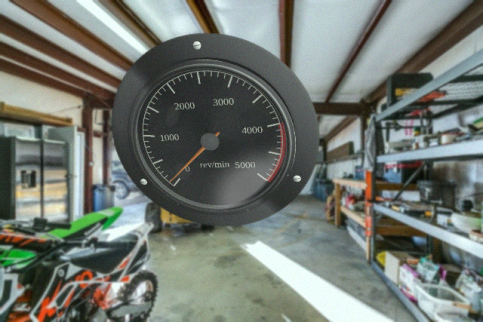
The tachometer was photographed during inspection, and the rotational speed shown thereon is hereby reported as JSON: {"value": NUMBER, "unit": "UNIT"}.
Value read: {"value": 100, "unit": "rpm"}
